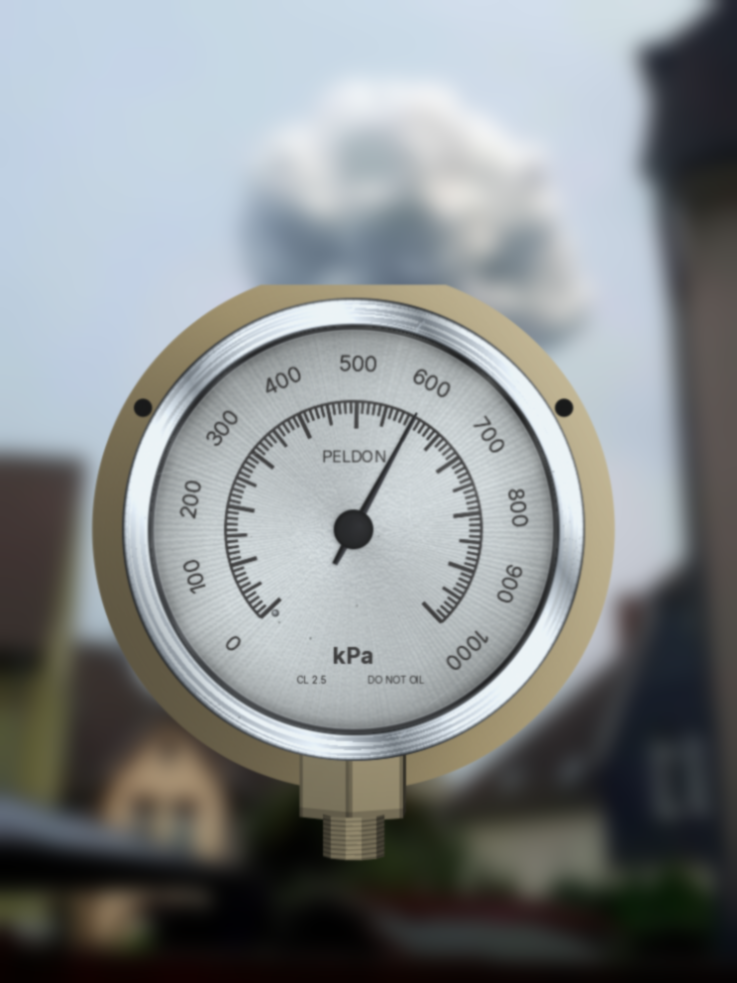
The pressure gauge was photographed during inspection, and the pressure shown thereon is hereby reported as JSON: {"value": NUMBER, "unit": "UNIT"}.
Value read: {"value": 600, "unit": "kPa"}
